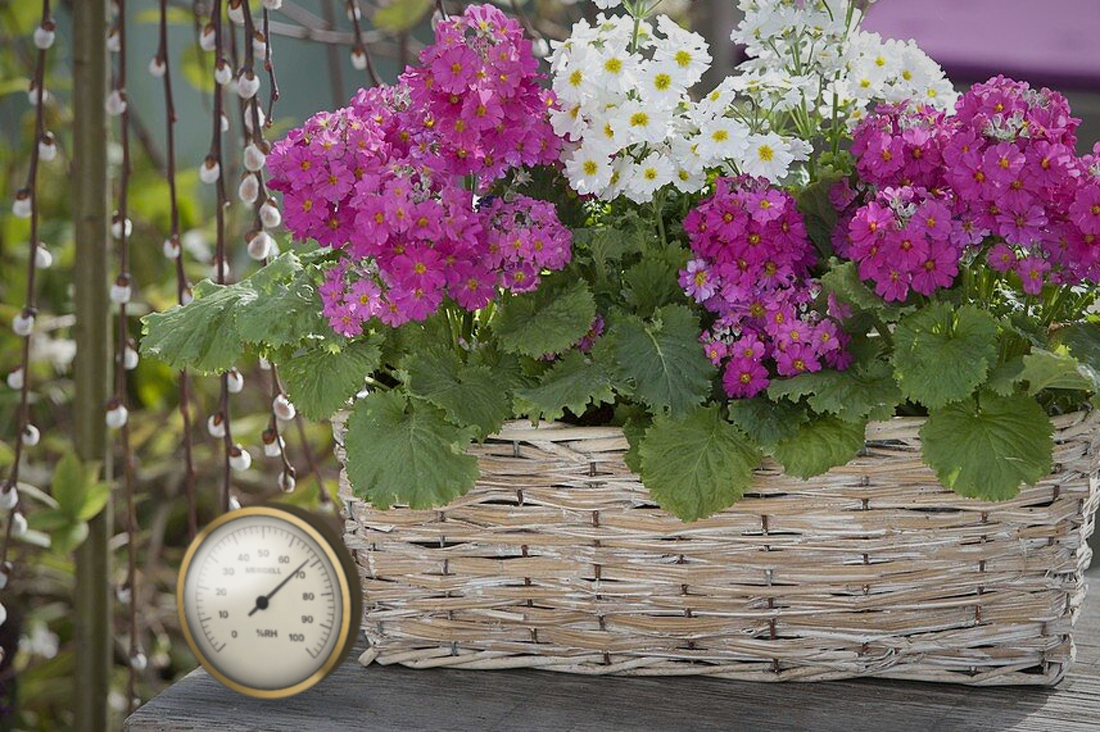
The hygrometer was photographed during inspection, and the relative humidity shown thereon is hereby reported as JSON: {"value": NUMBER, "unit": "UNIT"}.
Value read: {"value": 68, "unit": "%"}
